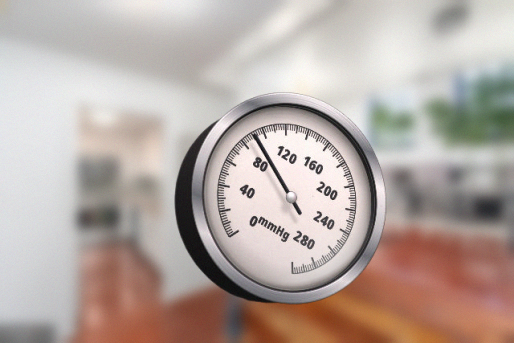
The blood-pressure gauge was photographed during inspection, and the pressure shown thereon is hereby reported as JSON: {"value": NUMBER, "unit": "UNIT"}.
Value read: {"value": 90, "unit": "mmHg"}
